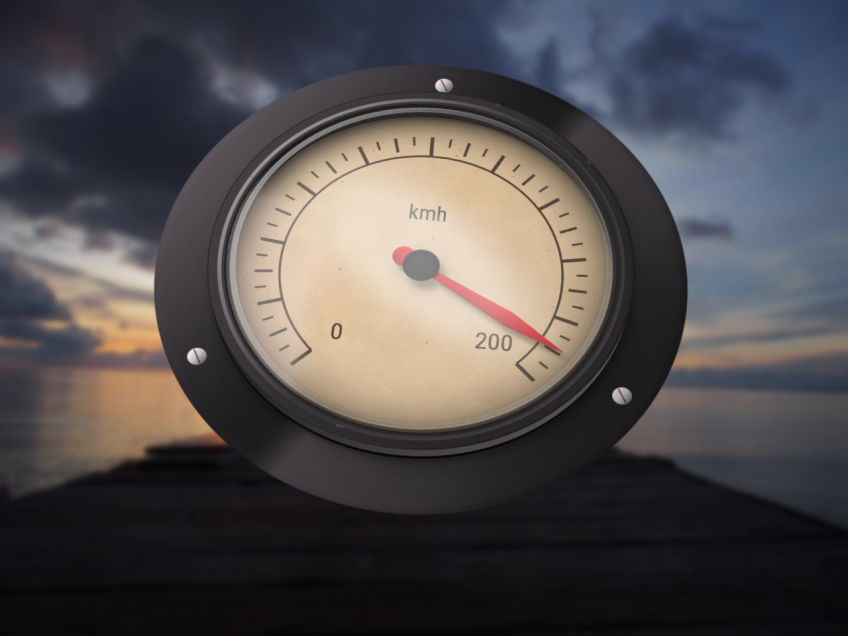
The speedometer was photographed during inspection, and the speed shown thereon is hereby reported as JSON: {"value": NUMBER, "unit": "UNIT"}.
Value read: {"value": 190, "unit": "km/h"}
